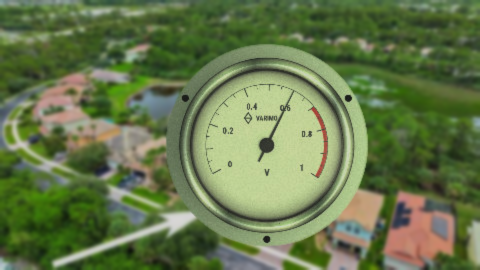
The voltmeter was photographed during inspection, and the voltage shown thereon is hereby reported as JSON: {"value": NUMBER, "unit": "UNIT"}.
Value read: {"value": 0.6, "unit": "V"}
